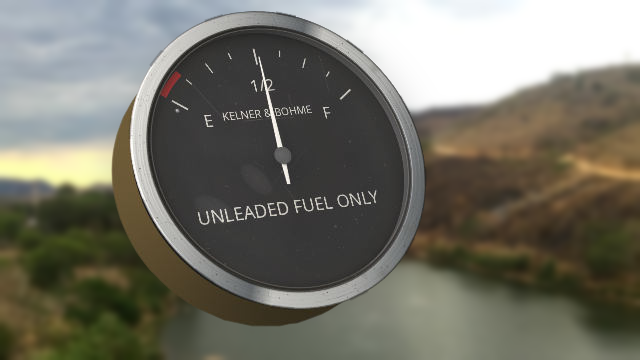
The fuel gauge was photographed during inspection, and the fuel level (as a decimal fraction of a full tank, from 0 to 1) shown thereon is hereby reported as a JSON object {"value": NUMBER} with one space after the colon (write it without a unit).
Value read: {"value": 0.5}
